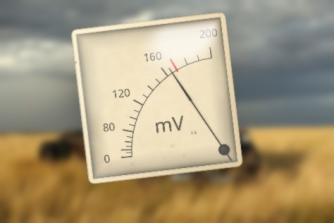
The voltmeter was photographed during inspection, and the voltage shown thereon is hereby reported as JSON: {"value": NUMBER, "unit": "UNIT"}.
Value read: {"value": 165, "unit": "mV"}
